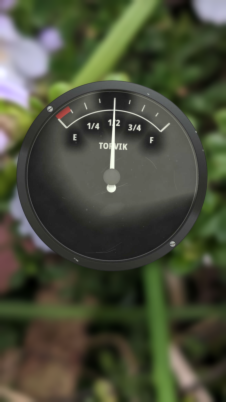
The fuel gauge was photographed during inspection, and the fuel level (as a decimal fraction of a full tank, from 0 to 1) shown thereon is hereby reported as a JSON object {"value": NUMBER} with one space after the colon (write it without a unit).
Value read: {"value": 0.5}
